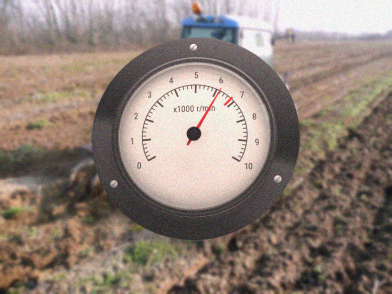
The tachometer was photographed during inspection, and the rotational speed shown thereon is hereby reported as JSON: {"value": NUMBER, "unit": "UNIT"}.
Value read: {"value": 6200, "unit": "rpm"}
